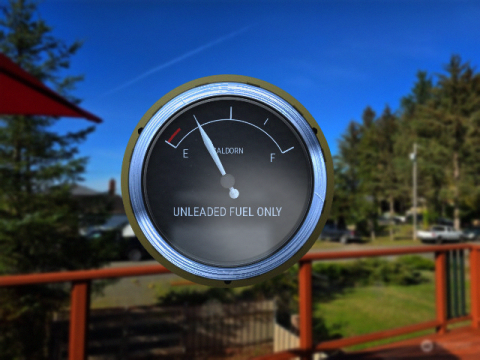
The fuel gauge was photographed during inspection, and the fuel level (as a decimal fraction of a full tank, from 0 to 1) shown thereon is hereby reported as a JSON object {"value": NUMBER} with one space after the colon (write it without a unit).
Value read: {"value": 0.25}
